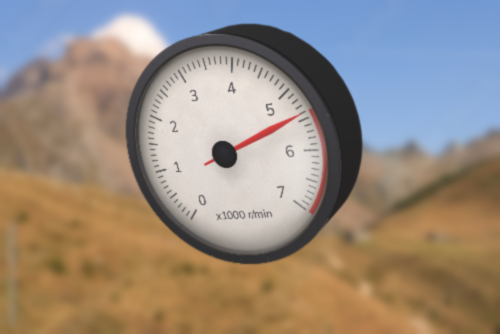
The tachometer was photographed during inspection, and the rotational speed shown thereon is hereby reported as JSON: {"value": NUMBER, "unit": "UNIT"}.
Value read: {"value": 5400, "unit": "rpm"}
